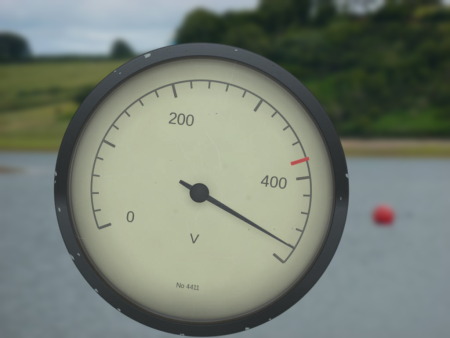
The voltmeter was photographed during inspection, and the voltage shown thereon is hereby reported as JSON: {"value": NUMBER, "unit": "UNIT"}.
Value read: {"value": 480, "unit": "V"}
